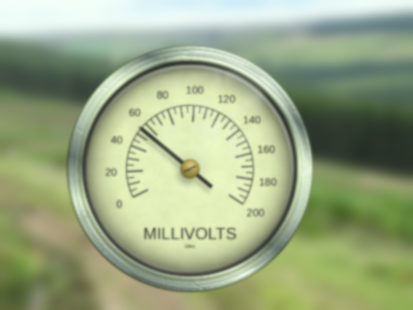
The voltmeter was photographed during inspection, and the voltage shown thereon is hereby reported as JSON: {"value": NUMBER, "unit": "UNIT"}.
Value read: {"value": 55, "unit": "mV"}
